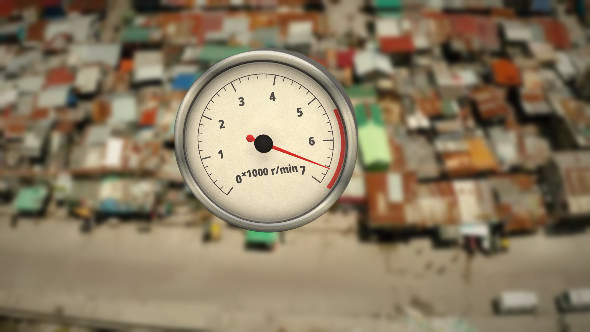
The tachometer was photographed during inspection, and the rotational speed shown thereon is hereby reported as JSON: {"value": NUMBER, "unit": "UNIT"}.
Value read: {"value": 6600, "unit": "rpm"}
